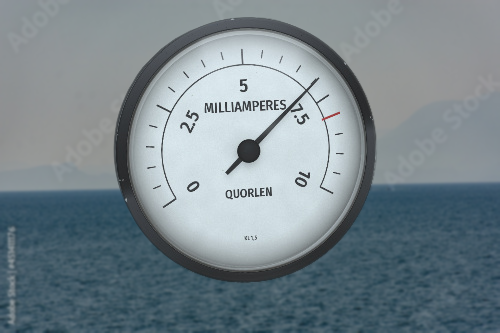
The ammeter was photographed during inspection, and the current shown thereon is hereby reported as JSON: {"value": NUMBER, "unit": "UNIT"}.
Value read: {"value": 7, "unit": "mA"}
